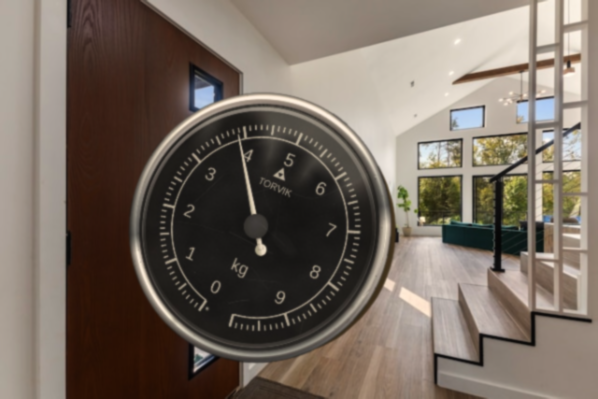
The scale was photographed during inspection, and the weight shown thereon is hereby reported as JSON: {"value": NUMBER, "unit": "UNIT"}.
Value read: {"value": 3.9, "unit": "kg"}
